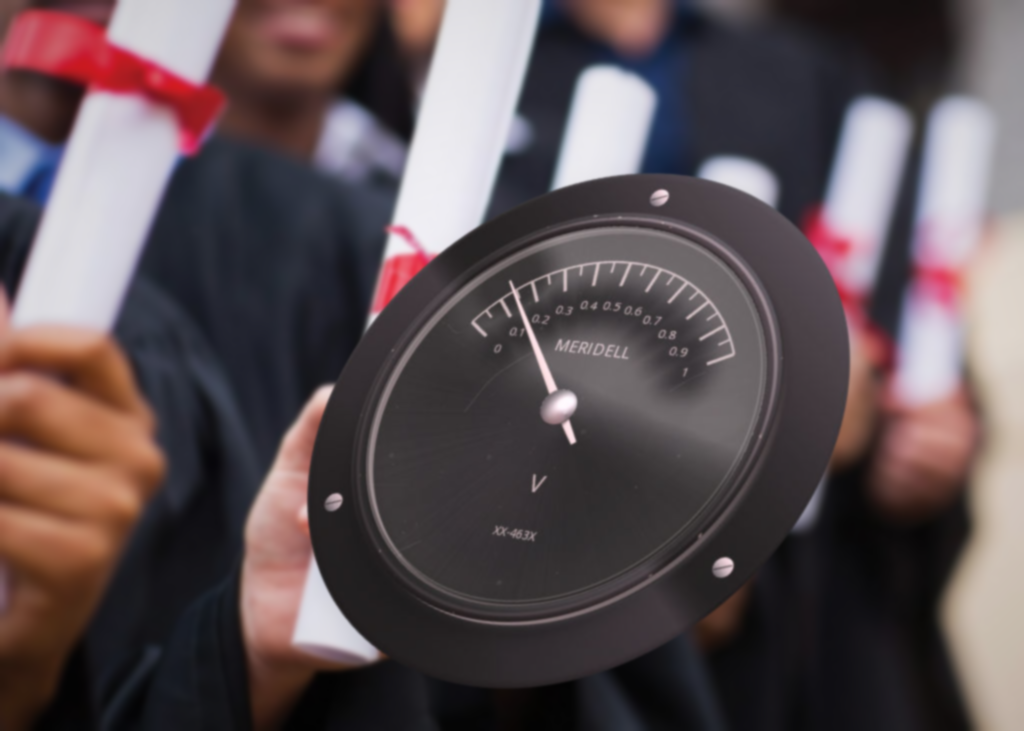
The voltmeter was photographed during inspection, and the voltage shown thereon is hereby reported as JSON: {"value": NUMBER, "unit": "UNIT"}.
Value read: {"value": 0.15, "unit": "V"}
